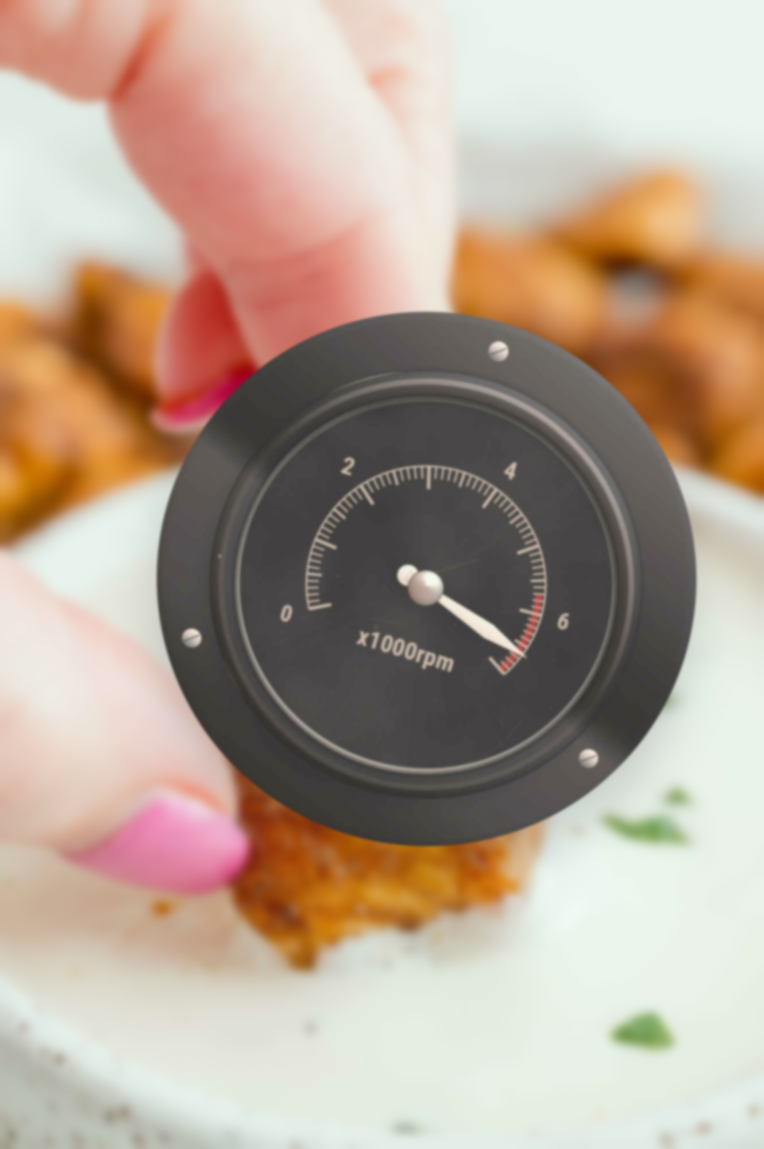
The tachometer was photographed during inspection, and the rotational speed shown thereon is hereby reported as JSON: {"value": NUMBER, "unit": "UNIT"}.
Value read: {"value": 6600, "unit": "rpm"}
